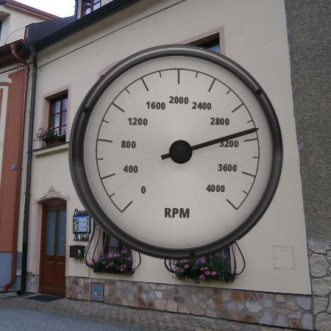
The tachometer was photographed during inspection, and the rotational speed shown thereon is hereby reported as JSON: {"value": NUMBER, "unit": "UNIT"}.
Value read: {"value": 3100, "unit": "rpm"}
